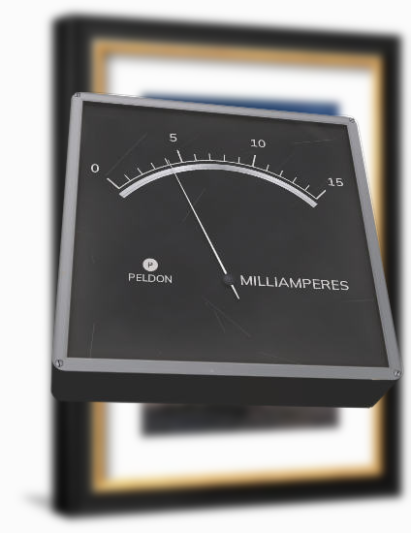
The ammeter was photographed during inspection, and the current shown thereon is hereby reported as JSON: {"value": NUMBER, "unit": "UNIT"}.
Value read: {"value": 4, "unit": "mA"}
